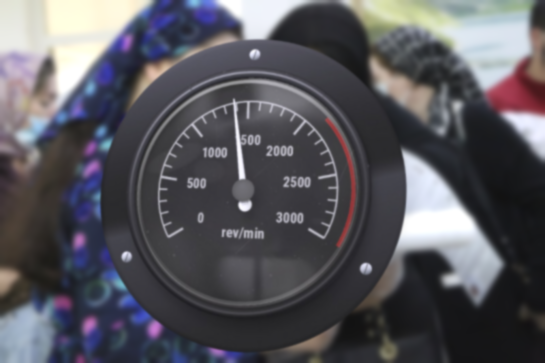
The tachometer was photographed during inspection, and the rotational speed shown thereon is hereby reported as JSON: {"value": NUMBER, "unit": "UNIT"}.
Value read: {"value": 1400, "unit": "rpm"}
